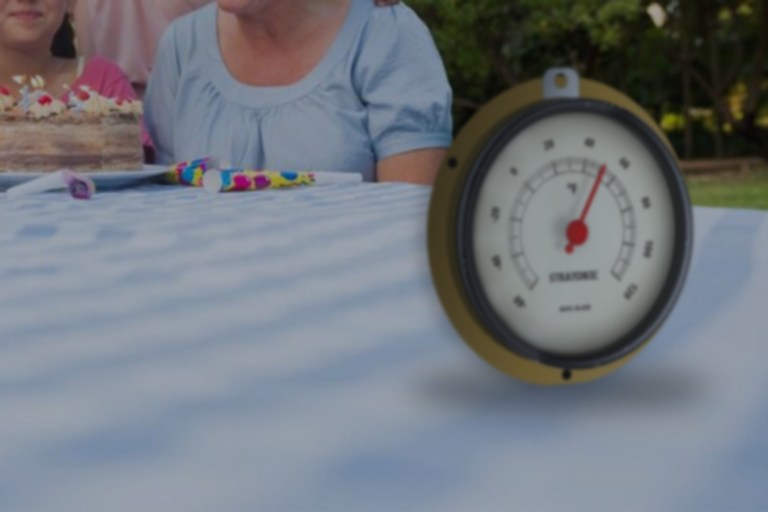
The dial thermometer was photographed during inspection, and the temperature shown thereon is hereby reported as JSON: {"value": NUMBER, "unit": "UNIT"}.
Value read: {"value": 50, "unit": "°F"}
